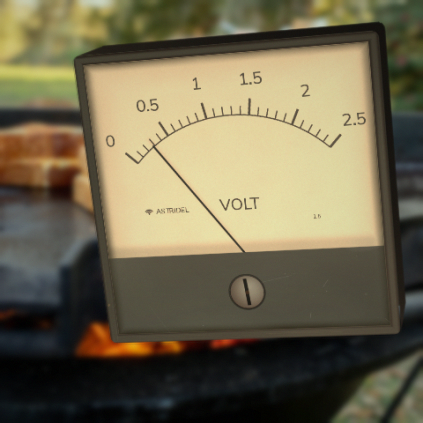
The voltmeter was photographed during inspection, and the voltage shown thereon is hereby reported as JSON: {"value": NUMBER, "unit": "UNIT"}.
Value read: {"value": 0.3, "unit": "V"}
